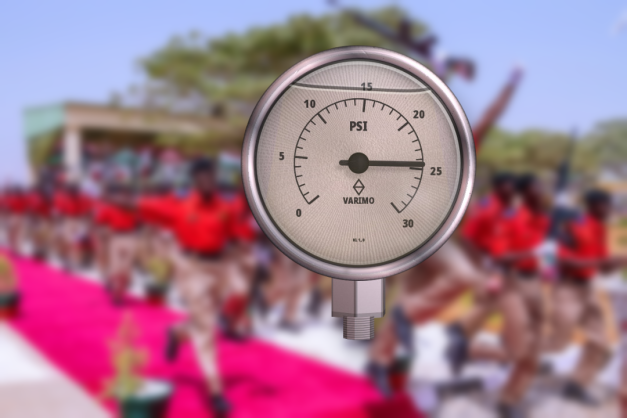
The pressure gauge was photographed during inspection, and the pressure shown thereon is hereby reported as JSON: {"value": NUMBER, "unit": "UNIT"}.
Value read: {"value": 24.5, "unit": "psi"}
